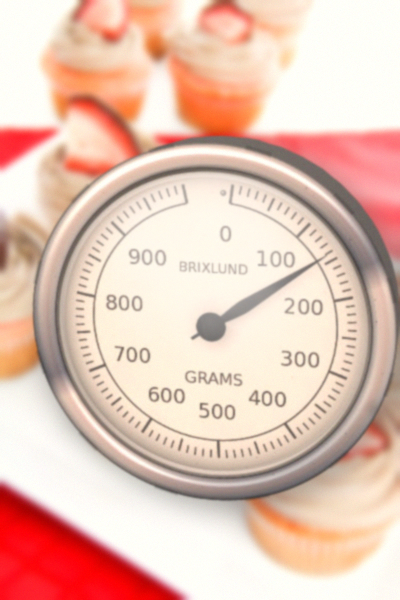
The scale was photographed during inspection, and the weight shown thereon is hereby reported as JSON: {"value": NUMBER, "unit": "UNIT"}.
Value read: {"value": 140, "unit": "g"}
